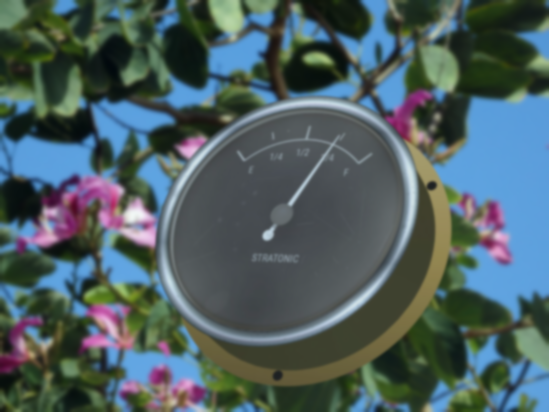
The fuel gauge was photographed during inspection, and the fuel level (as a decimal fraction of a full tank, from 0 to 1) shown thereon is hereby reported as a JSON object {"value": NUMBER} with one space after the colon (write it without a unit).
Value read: {"value": 0.75}
